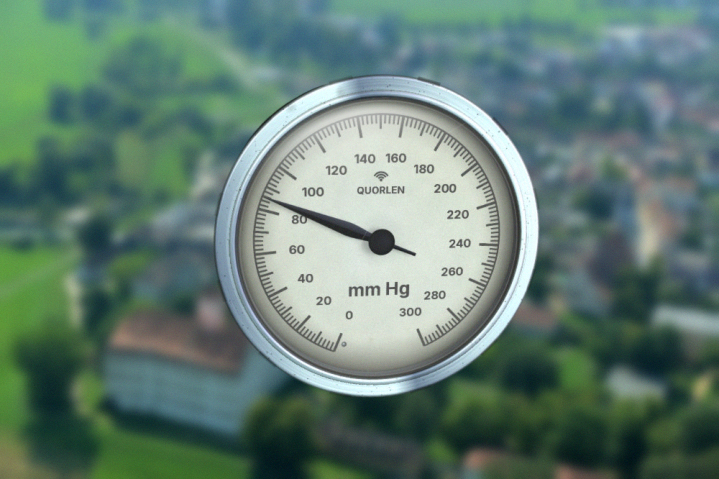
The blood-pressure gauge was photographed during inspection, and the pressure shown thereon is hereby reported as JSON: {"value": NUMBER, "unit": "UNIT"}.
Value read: {"value": 86, "unit": "mmHg"}
